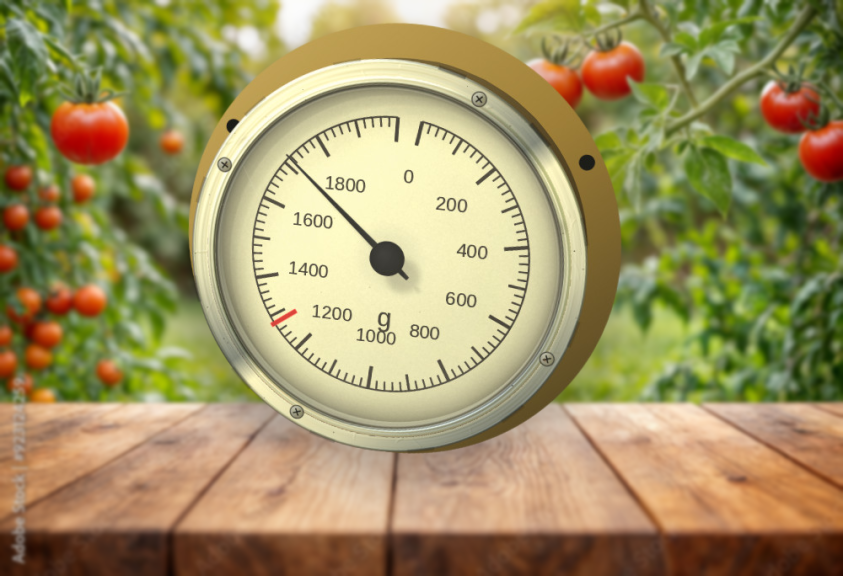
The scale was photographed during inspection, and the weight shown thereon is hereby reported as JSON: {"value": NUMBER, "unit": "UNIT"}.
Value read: {"value": 1720, "unit": "g"}
